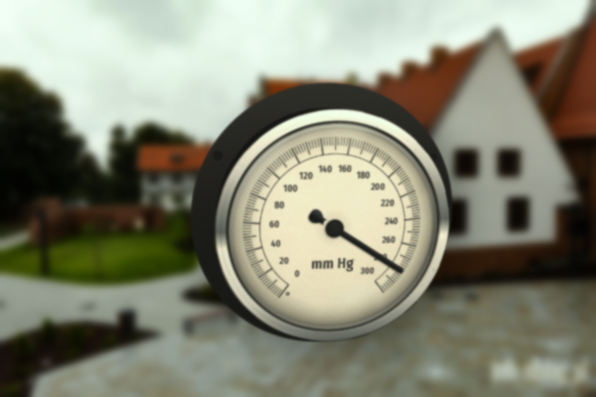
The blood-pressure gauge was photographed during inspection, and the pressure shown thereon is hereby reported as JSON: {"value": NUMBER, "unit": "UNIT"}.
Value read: {"value": 280, "unit": "mmHg"}
